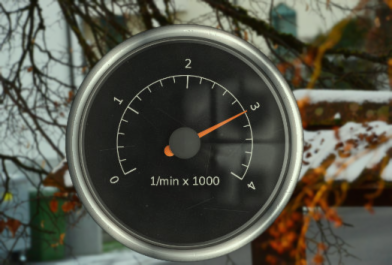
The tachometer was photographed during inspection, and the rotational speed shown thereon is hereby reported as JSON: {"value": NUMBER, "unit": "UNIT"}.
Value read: {"value": 3000, "unit": "rpm"}
